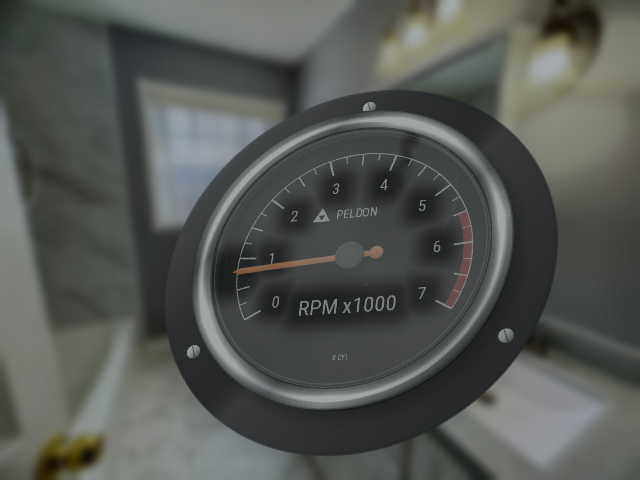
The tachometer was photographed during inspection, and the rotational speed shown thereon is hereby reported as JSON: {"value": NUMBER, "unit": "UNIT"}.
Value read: {"value": 750, "unit": "rpm"}
